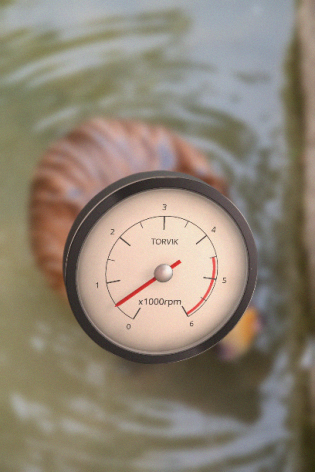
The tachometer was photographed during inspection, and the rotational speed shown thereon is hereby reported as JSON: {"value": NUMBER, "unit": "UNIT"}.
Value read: {"value": 500, "unit": "rpm"}
